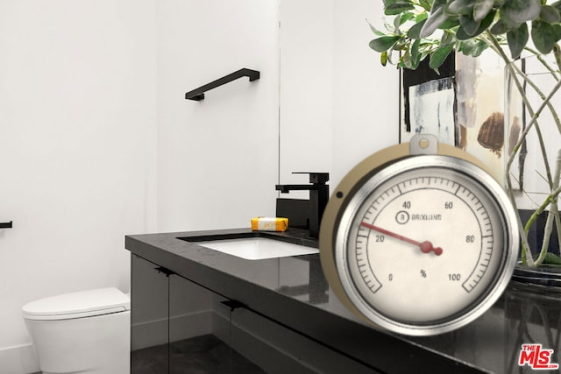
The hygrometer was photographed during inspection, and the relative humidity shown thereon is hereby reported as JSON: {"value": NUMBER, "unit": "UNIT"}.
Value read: {"value": 24, "unit": "%"}
